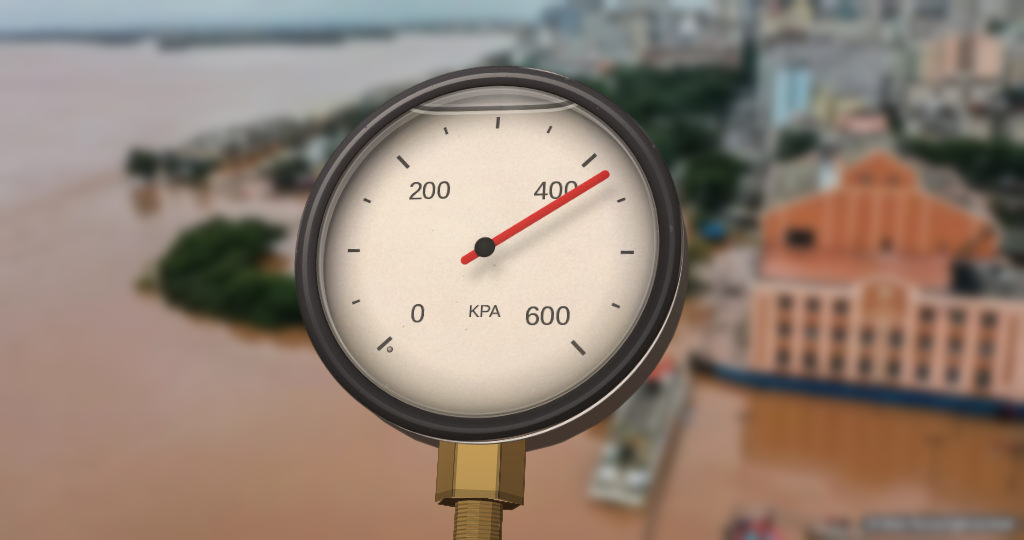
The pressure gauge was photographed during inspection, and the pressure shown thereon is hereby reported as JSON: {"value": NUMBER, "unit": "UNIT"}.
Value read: {"value": 425, "unit": "kPa"}
